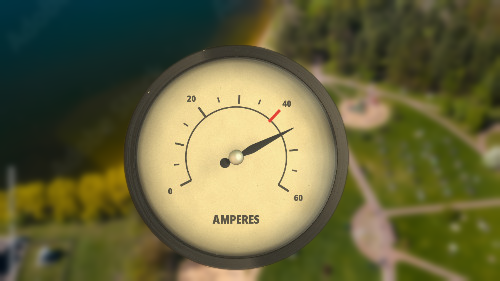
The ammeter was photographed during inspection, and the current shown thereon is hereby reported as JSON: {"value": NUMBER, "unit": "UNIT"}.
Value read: {"value": 45, "unit": "A"}
